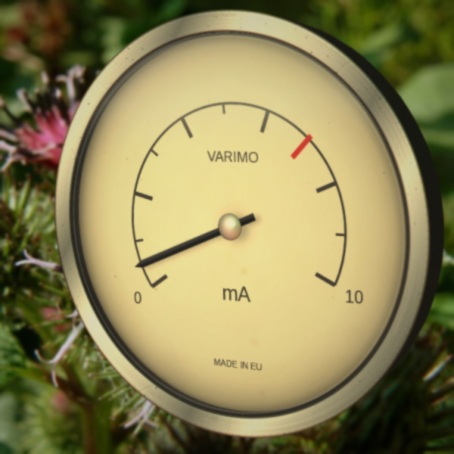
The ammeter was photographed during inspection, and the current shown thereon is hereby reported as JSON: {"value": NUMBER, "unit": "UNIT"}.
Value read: {"value": 0.5, "unit": "mA"}
